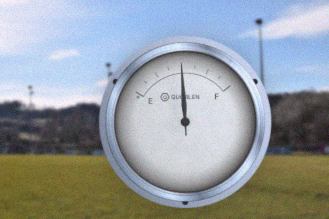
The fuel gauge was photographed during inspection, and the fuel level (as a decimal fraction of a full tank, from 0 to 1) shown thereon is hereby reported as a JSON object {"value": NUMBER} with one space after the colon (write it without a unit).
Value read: {"value": 0.5}
